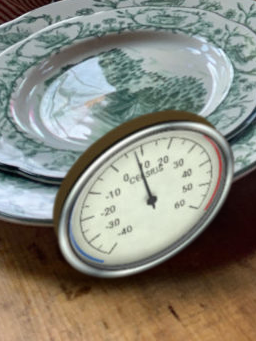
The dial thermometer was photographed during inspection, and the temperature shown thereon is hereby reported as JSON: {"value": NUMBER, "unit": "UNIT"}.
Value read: {"value": 7.5, "unit": "°C"}
